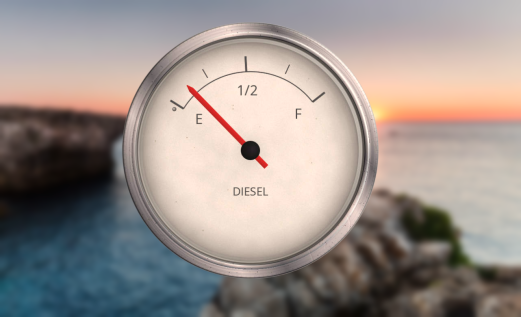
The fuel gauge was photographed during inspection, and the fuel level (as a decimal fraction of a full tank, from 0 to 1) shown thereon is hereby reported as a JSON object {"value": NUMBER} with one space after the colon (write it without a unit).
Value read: {"value": 0.125}
